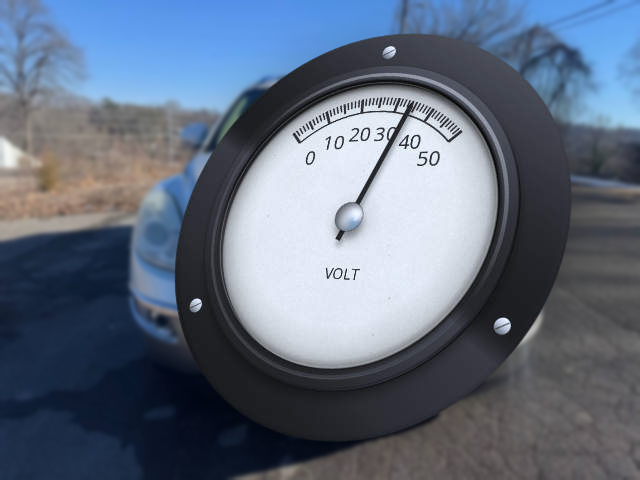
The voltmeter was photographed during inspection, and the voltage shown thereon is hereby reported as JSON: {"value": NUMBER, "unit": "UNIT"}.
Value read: {"value": 35, "unit": "V"}
